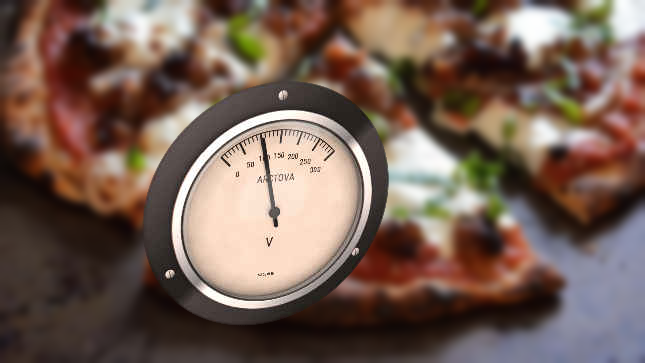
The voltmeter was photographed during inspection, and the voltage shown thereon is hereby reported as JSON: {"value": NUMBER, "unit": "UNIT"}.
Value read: {"value": 100, "unit": "V"}
